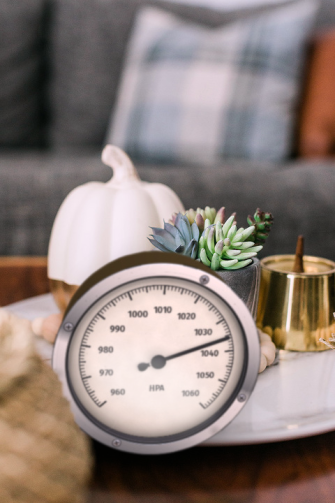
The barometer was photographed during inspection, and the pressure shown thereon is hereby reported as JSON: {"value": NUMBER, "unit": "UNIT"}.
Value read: {"value": 1035, "unit": "hPa"}
